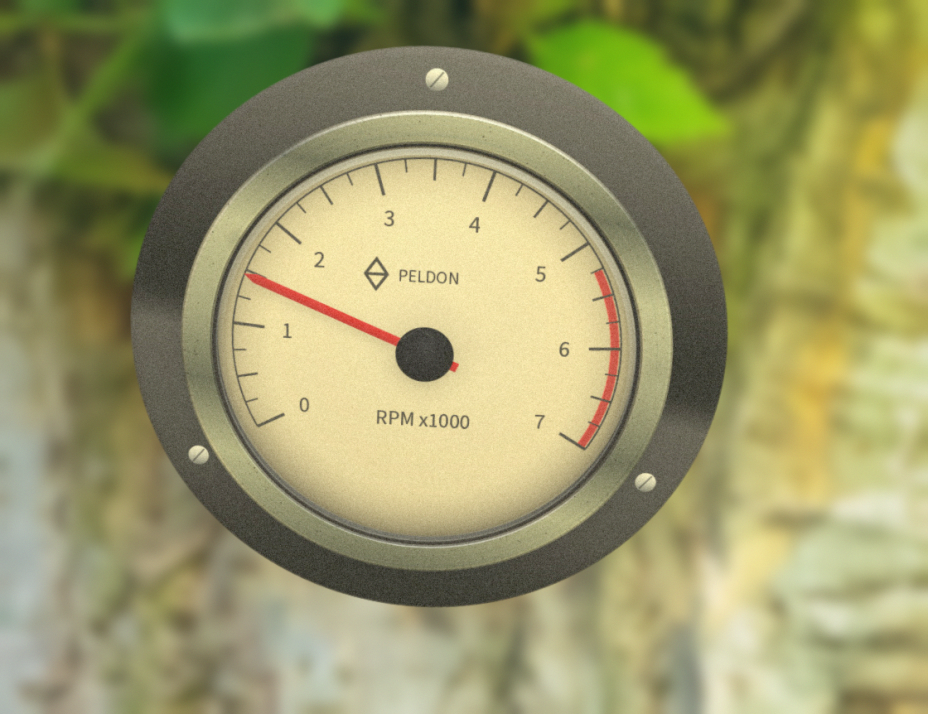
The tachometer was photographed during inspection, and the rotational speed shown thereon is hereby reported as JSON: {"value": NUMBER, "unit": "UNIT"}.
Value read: {"value": 1500, "unit": "rpm"}
